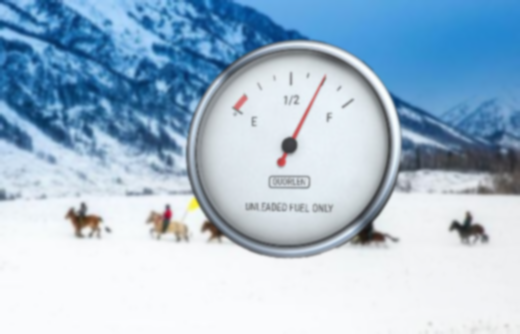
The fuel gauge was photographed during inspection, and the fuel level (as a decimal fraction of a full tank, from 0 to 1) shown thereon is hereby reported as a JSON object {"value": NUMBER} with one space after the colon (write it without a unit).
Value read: {"value": 0.75}
